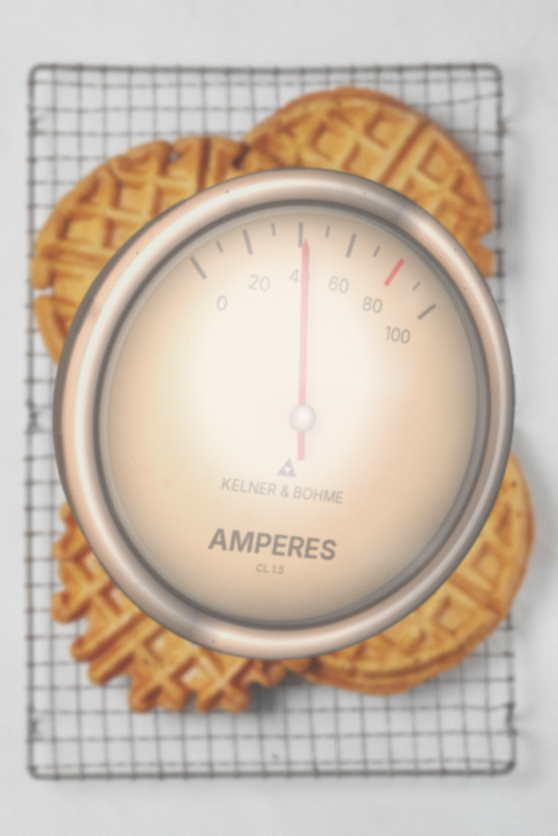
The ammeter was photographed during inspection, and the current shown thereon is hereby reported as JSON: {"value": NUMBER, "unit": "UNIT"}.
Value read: {"value": 40, "unit": "A"}
